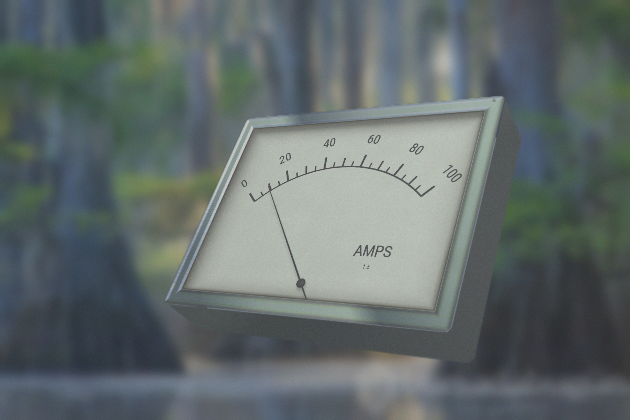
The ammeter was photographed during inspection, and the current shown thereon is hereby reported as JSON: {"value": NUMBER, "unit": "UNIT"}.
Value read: {"value": 10, "unit": "A"}
